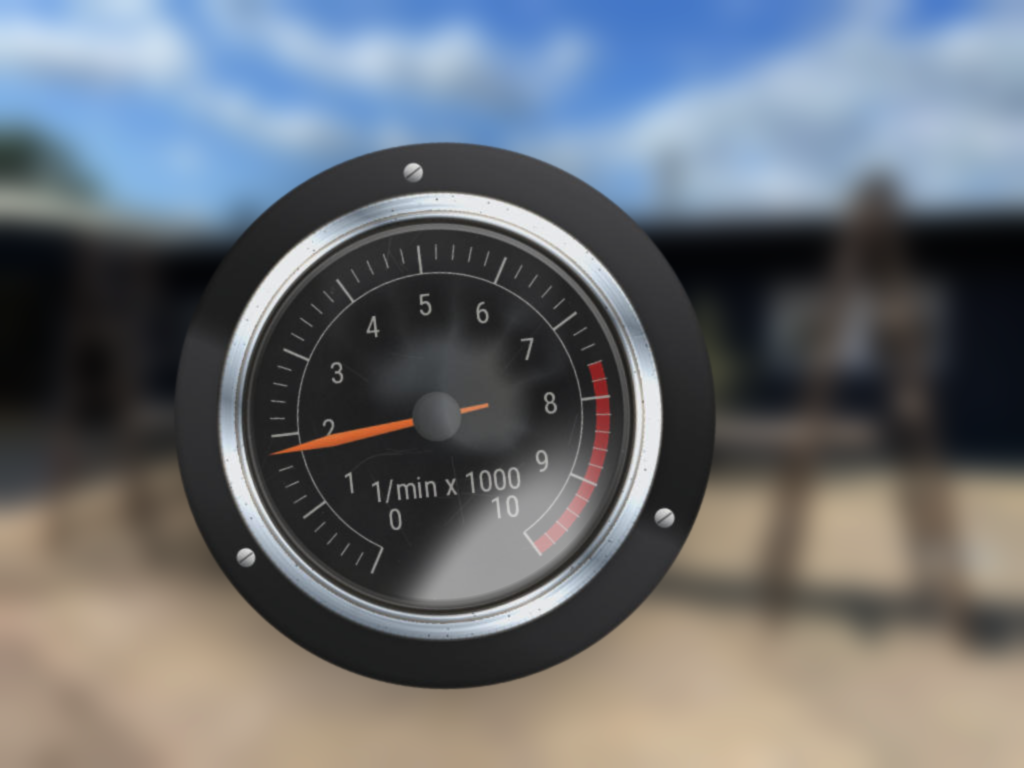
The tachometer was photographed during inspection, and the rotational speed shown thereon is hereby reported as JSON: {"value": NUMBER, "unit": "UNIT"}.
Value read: {"value": 1800, "unit": "rpm"}
